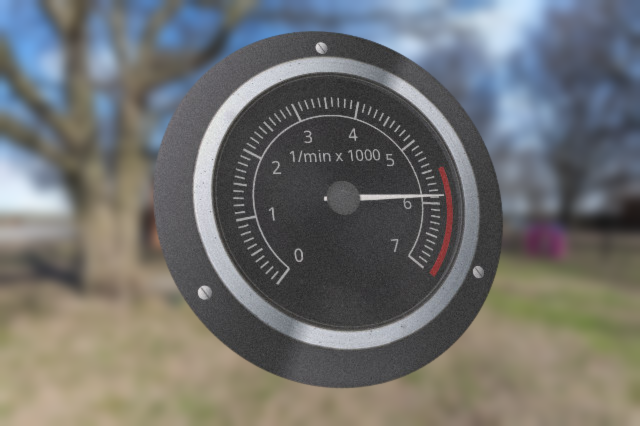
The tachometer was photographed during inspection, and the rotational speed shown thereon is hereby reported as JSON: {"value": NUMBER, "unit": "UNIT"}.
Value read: {"value": 5900, "unit": "rpm"}
